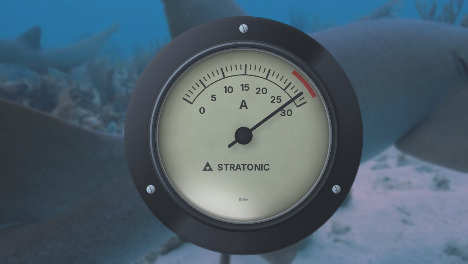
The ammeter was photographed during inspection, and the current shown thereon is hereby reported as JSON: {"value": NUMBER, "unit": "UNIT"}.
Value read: {"value": 28, "unit": "A"}
